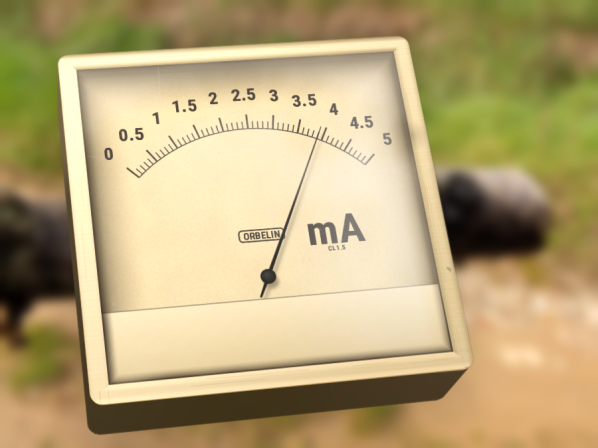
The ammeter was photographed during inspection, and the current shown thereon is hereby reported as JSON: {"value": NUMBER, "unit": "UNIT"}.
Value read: {"value": 3.9, "unit": "mA"}
